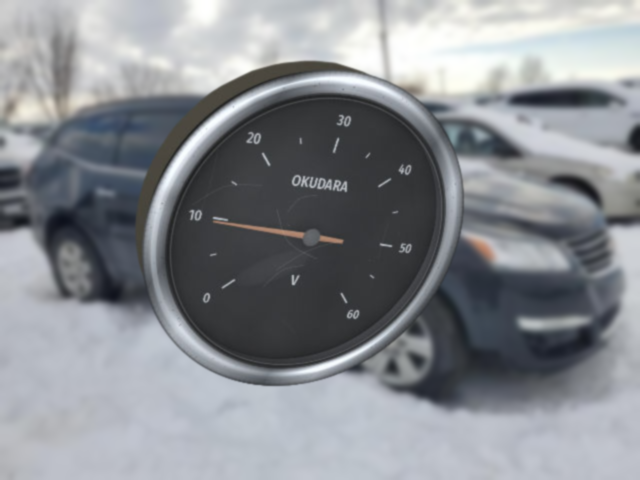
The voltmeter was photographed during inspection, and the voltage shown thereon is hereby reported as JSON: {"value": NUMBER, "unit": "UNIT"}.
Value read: {"value": 10, "unit": "V"}
